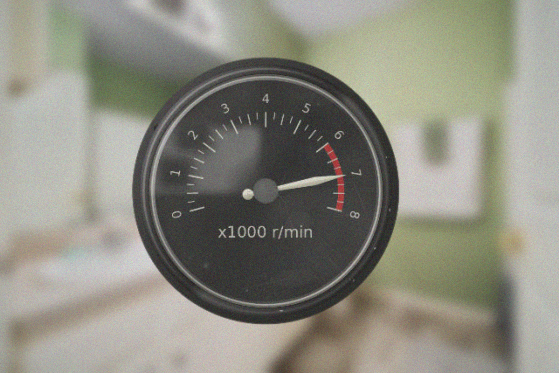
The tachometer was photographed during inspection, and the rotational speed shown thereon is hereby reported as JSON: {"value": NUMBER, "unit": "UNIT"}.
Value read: {"value": 7000, "unit": "rpm"}
